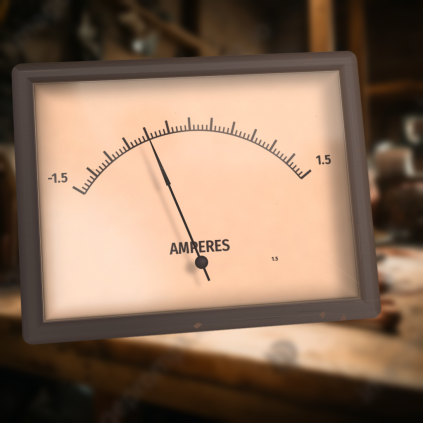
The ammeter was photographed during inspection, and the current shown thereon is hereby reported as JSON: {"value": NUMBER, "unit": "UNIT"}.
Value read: {"value": -0.5, "unit": "A"}
